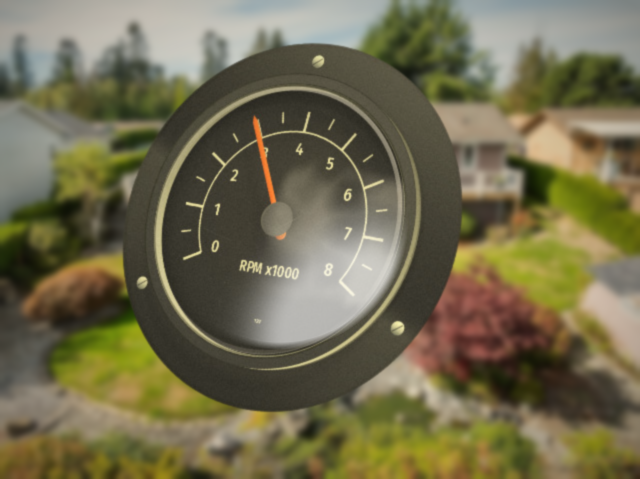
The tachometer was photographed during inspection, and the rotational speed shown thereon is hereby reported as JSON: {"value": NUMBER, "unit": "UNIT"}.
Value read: {"value": 3000, "unit": "rpm"}
